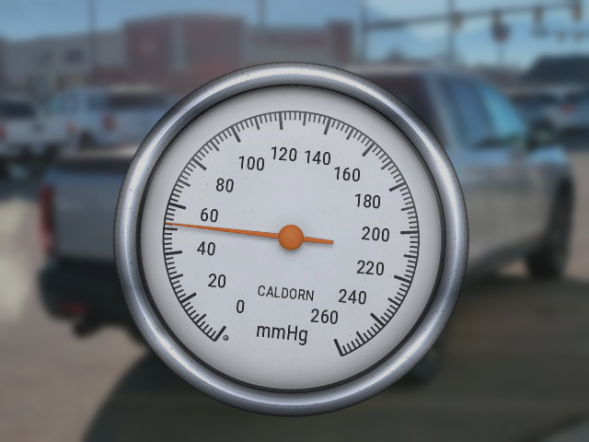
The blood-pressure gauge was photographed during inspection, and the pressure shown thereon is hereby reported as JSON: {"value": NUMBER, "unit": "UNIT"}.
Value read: {"value": 52, "unit": "mmHg"}
